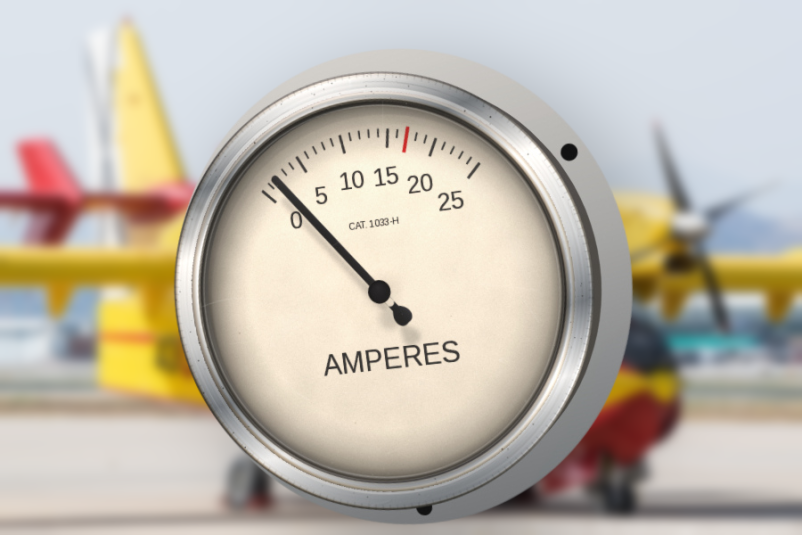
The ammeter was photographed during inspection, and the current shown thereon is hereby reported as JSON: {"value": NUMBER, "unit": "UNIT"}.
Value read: {"value": 2, "unit": "A"}
